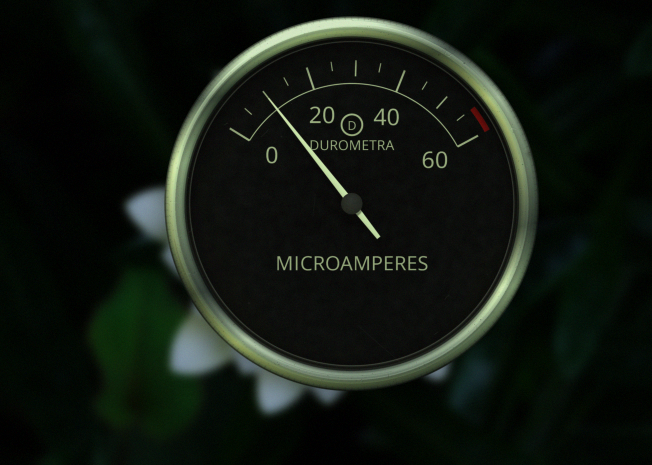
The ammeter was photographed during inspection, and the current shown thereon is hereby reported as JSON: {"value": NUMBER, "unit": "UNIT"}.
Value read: {"value": 10, "unit": "µA"}
